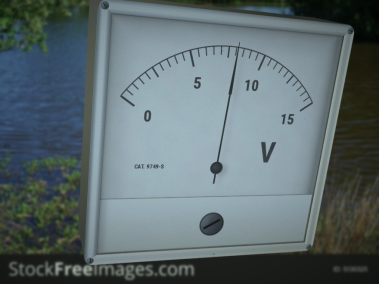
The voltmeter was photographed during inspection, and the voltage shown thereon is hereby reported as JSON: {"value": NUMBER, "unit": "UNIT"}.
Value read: {"value": 8, "unit": "V"}
